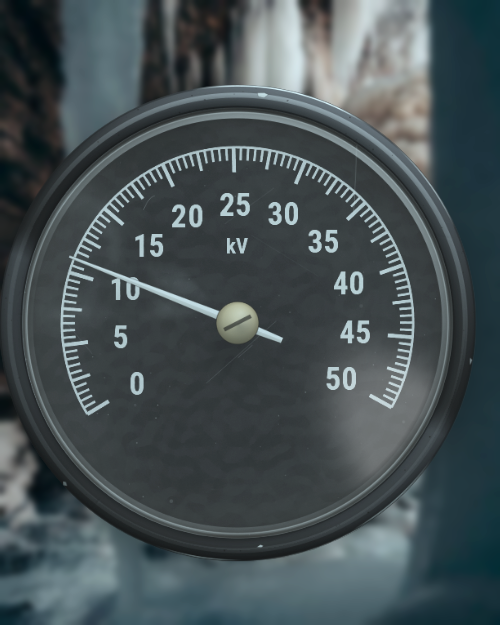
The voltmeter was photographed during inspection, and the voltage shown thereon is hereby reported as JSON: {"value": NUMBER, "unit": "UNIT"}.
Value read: {"value": 11, "unit": "kV"}
